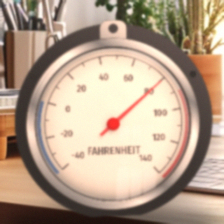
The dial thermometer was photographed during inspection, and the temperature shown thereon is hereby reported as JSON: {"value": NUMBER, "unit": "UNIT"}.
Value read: {"value": 80, "unit": "°F"}
